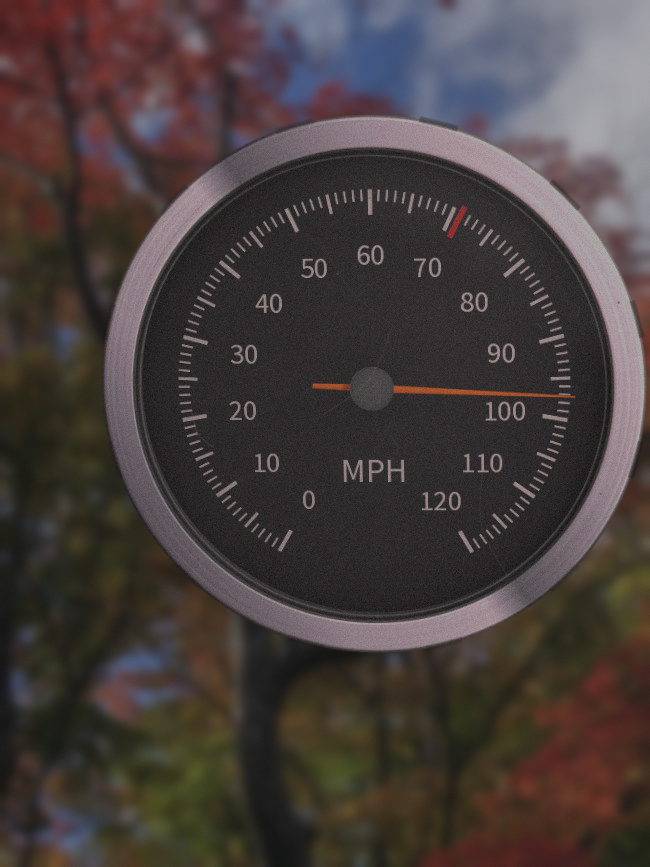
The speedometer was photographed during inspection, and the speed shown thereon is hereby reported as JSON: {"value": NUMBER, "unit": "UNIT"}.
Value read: {"value": 97, "unit": "mph"}
